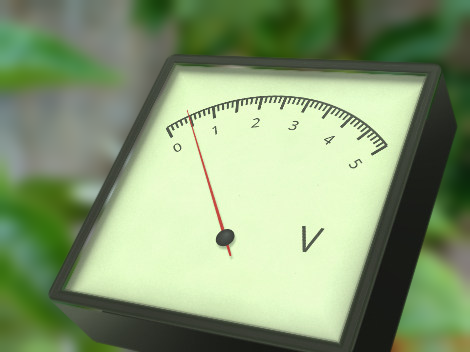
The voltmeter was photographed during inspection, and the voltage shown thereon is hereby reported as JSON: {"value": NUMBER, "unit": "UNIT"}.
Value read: {"value": 0.5, "unit": "V"}
